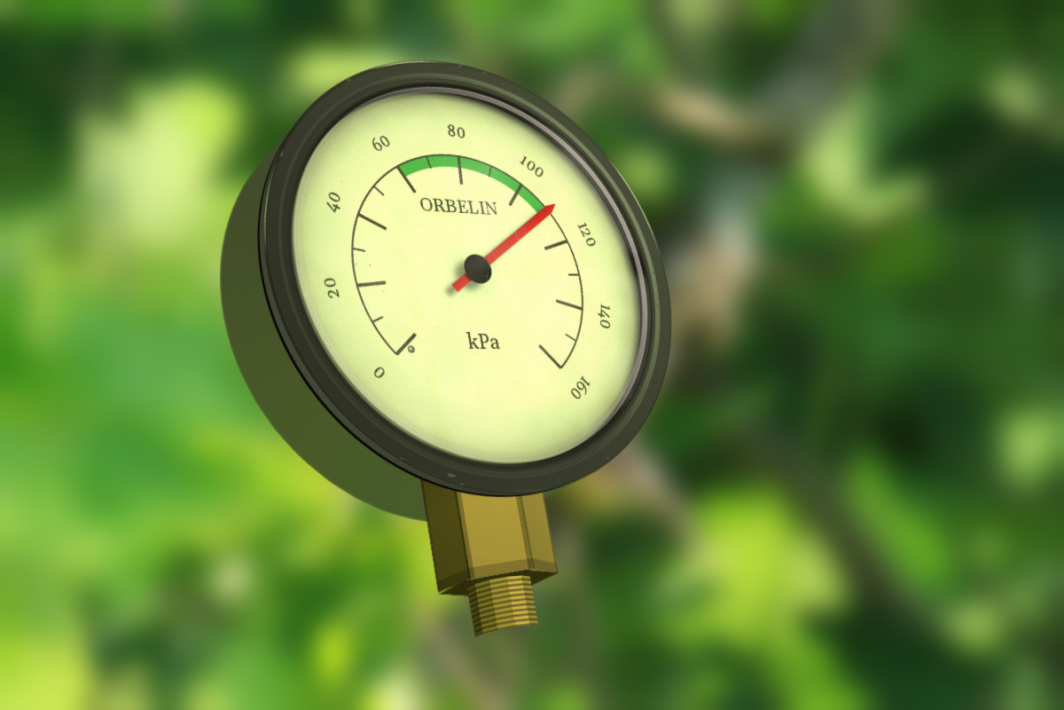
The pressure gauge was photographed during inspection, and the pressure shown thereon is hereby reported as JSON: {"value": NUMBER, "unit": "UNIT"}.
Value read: {"value": 110, "unit": "kPa"}
